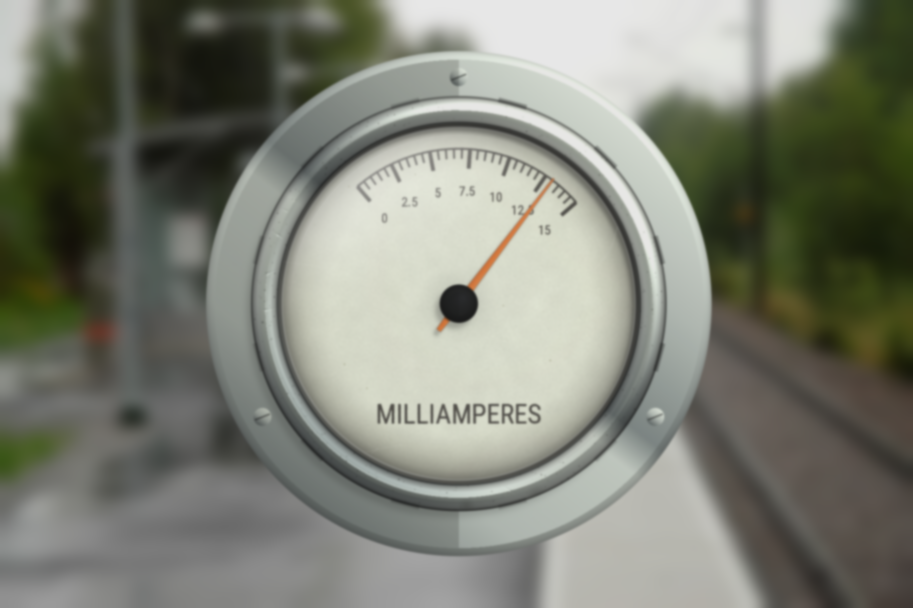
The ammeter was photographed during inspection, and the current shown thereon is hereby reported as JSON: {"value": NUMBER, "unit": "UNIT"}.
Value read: {"value": 13, "unit": "mA"}
